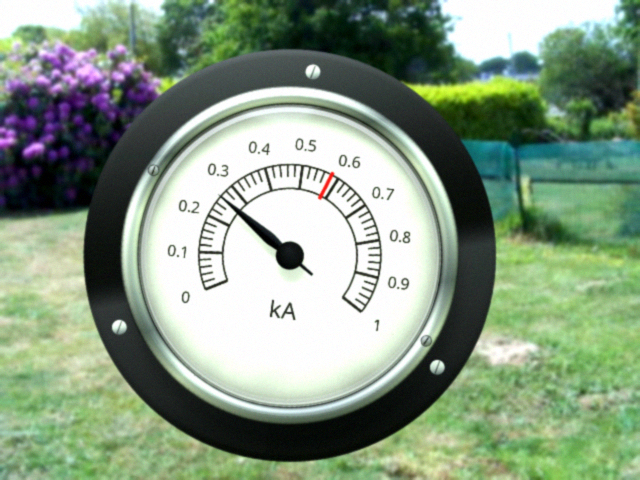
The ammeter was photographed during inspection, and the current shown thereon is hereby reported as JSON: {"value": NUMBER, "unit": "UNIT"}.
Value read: {"value": 0.26, "unit": "kA"}
